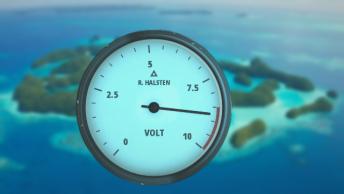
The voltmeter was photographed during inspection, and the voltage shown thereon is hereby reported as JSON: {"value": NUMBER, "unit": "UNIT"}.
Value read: {"value": 8.75, "unit": "V"}
